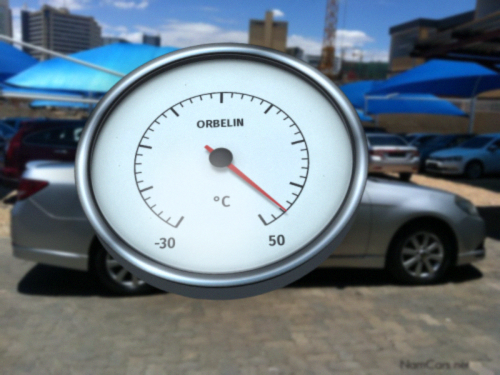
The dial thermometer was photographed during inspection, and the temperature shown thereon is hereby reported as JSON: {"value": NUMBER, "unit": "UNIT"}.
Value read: {"value": 46, "unit": "°C"}
